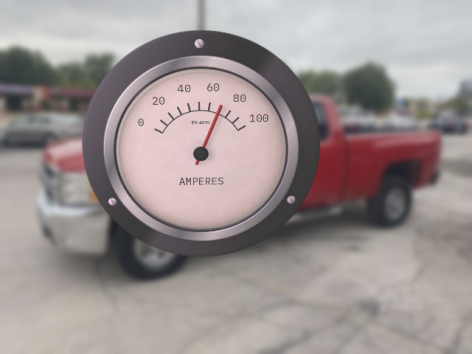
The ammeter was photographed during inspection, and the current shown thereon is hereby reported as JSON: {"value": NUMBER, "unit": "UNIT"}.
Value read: {"value": 70, "unit": "A"}
